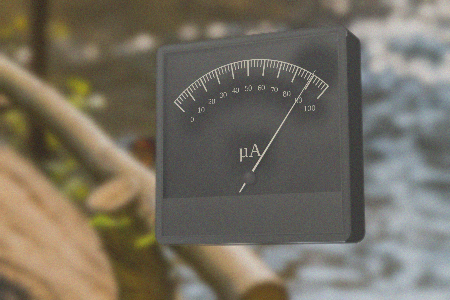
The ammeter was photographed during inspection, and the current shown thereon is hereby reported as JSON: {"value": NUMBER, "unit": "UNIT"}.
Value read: {"value": 90, "unit": "µA"}
